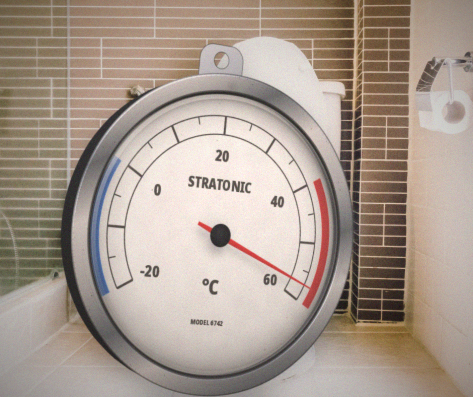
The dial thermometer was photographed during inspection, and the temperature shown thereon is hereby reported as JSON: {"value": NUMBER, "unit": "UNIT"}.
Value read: {"value": 57.5, "unit": "°C"}
